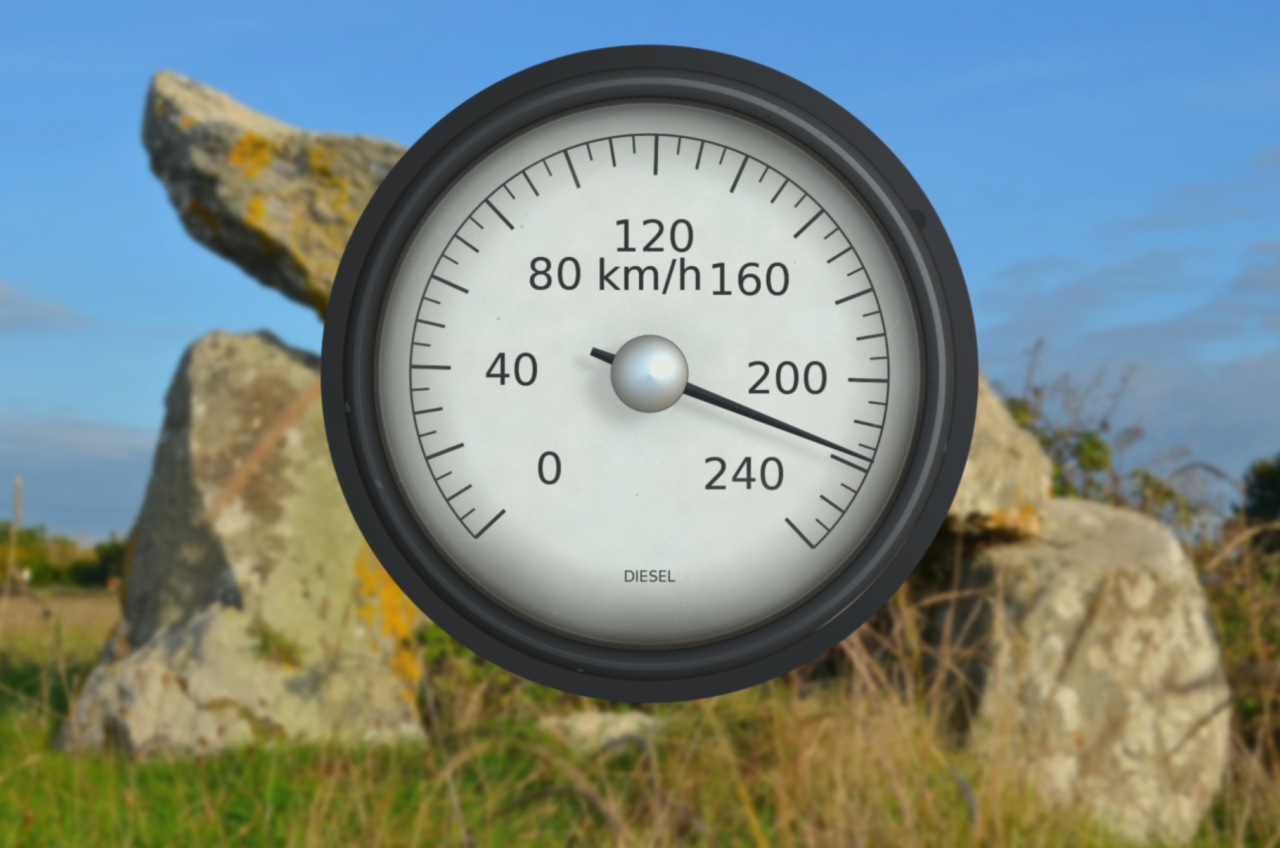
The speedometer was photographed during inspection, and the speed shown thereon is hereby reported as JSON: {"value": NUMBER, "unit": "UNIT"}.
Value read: {"value": 217.5, "unit": "km/h"}
